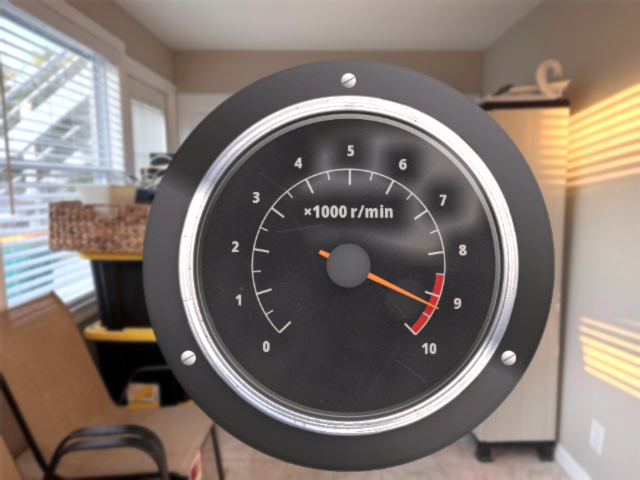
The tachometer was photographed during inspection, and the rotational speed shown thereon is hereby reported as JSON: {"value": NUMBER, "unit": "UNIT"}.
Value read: {"value": 9250, "unit": "rpm"}
